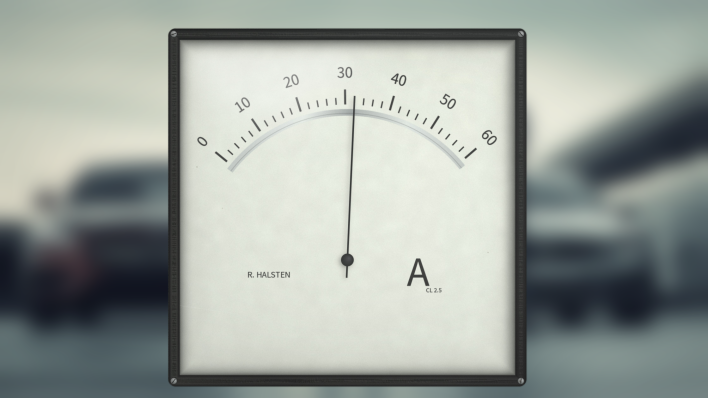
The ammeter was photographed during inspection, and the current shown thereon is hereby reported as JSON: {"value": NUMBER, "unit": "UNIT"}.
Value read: {"value": 32, "unit": "A"}
